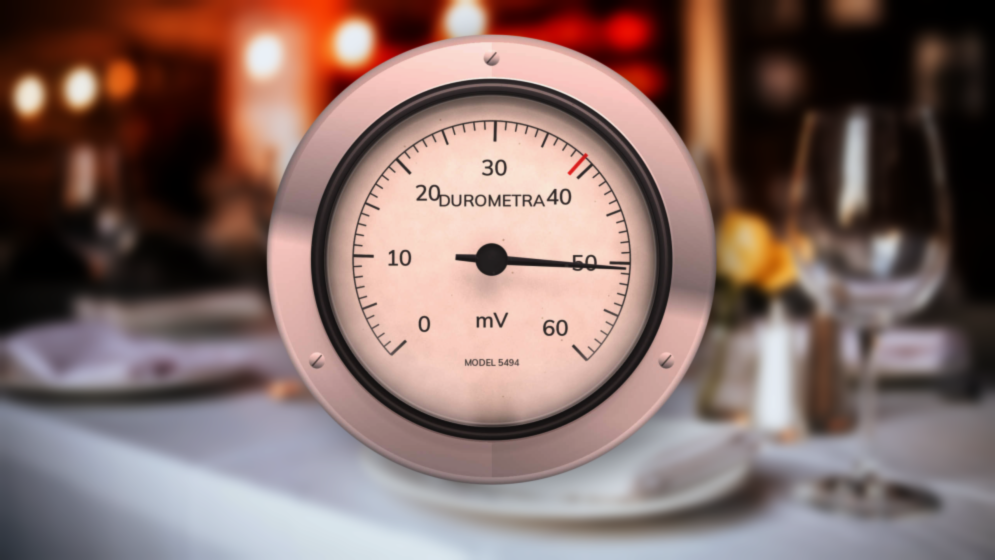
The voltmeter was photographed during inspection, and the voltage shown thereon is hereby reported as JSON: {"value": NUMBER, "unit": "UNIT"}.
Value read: {"value": 50.5, "unit": "mV"}
